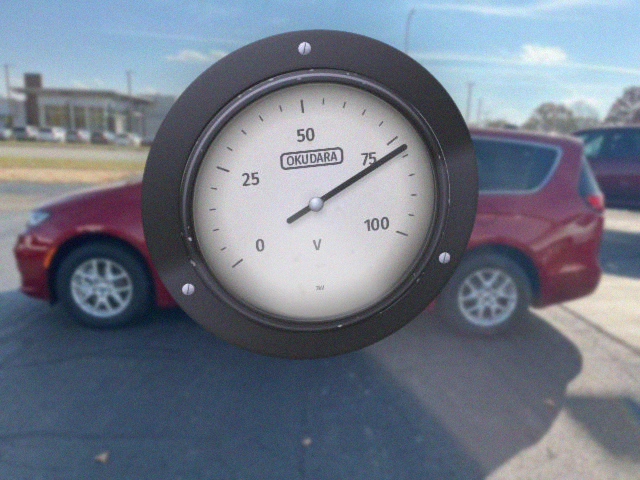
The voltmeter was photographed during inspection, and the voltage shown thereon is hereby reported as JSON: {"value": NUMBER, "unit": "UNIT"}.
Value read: {"value": 77.5, "unit": "V"}
